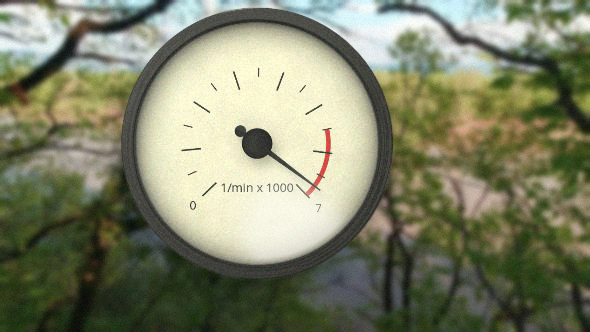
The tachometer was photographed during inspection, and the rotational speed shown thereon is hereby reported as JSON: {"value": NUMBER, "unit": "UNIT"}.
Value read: {"value": 6750, "unit": "rpm"}
